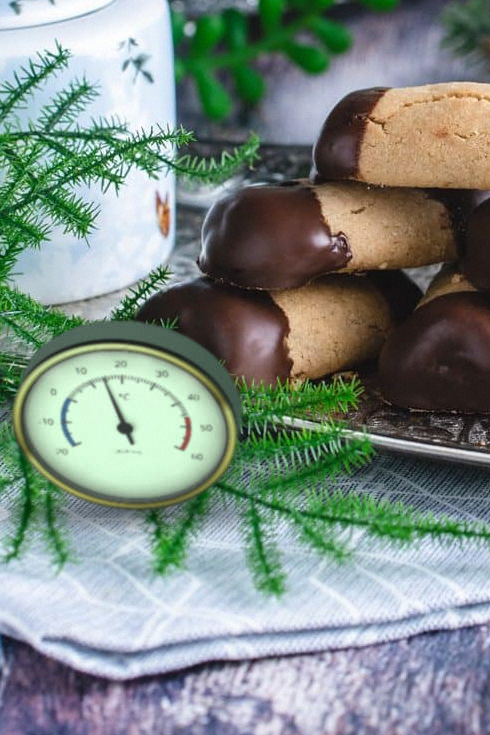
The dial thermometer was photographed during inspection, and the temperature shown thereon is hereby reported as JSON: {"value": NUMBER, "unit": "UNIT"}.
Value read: {"value": 15, "unit": "°C"}
